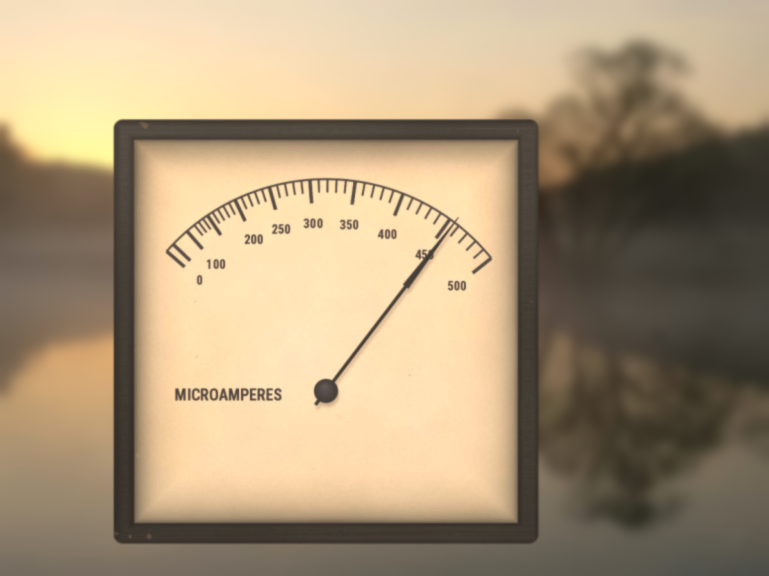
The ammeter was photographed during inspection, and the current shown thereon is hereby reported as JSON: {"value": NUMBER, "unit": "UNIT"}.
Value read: {"value": 455, "unit": "µA"}
